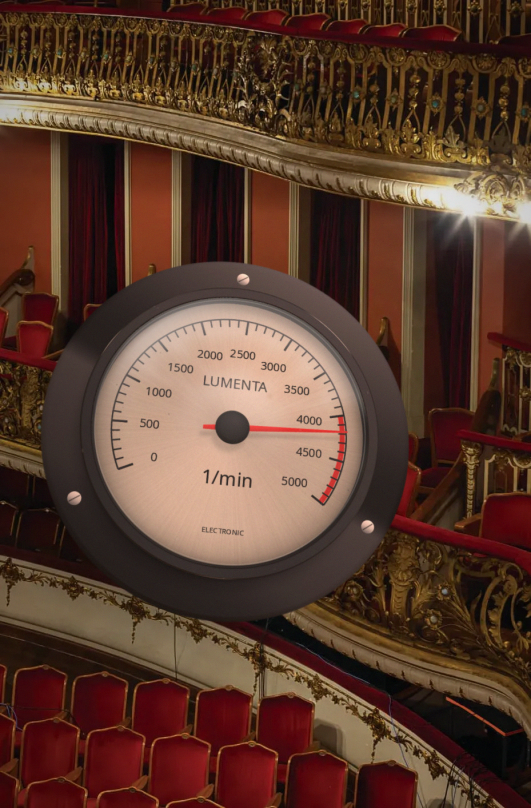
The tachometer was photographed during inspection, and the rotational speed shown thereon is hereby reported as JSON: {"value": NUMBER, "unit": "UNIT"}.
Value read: {"value": 4200, "unit": "rpm"}
